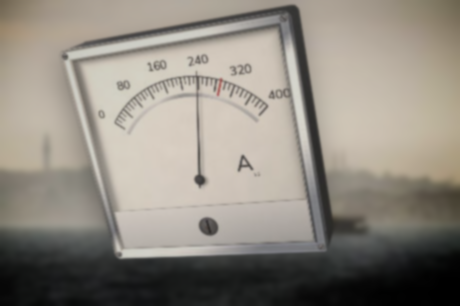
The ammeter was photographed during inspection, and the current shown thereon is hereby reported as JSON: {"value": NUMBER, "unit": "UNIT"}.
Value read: {"value": 240, "unit": "A"}
